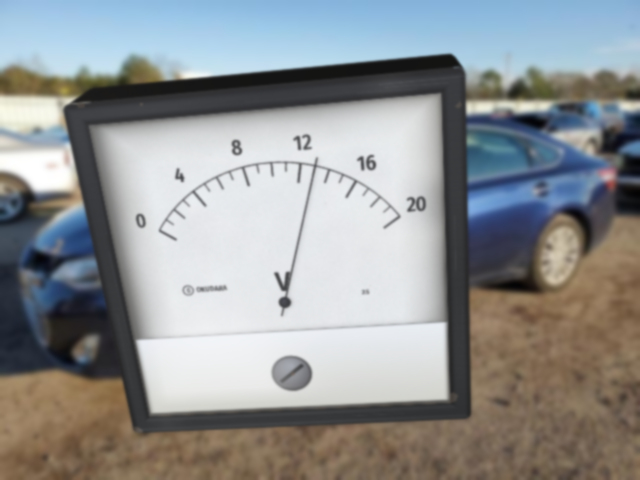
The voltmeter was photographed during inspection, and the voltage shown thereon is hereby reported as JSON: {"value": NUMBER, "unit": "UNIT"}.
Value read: {"value": 13, "unit": "V"}
